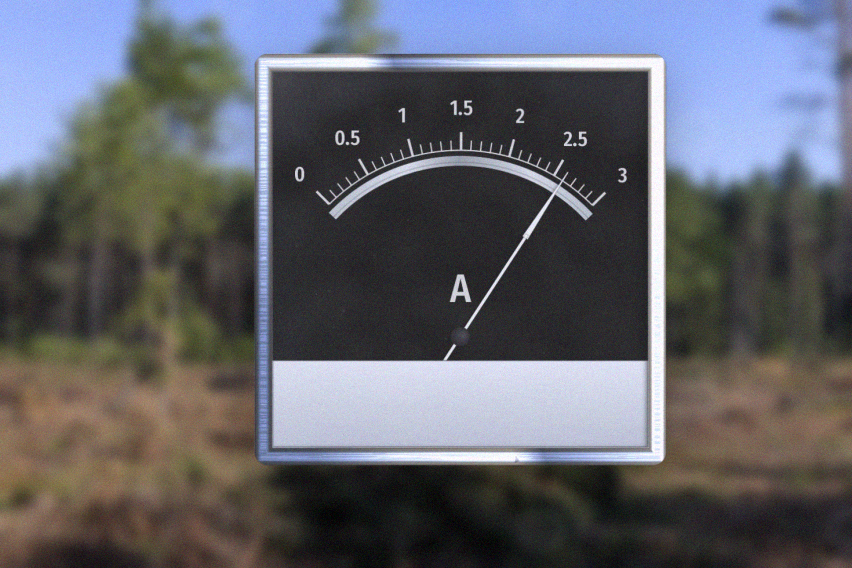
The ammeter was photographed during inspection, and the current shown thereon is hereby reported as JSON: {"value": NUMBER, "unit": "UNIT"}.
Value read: {"value": 2.6, "unit": "A"}
